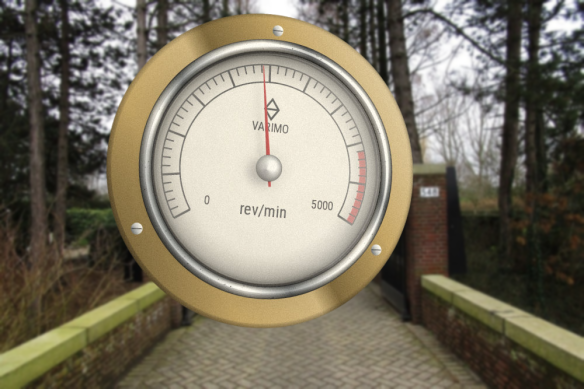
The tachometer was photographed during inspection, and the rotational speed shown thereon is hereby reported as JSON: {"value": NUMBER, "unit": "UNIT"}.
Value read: {"value": 2400, "unit": "rpm"}
